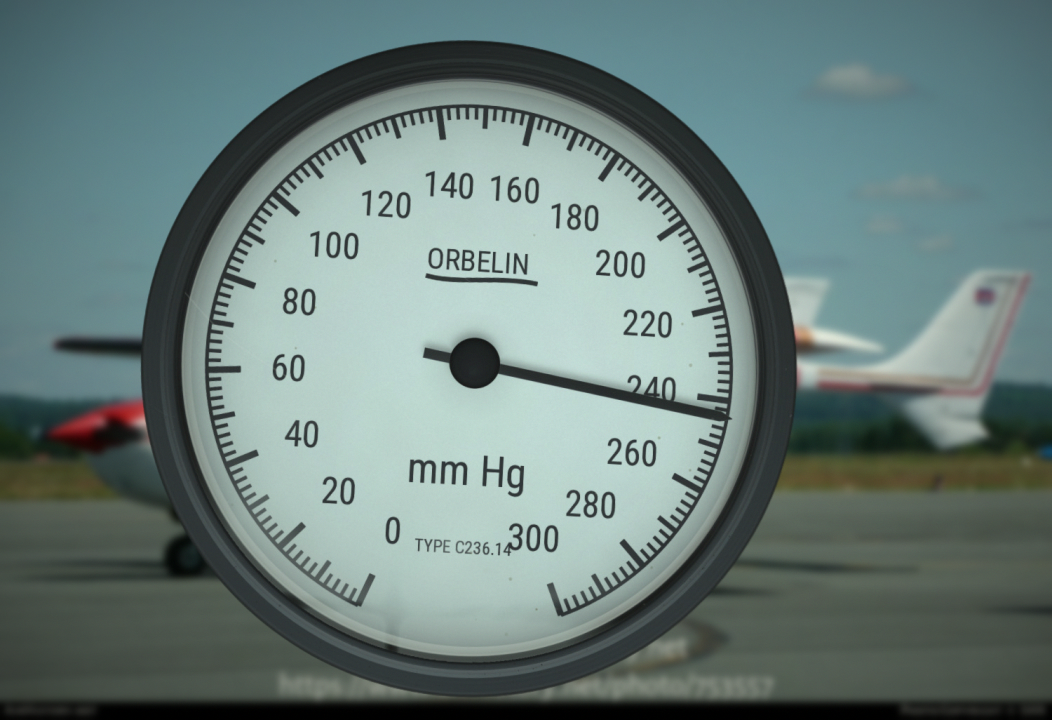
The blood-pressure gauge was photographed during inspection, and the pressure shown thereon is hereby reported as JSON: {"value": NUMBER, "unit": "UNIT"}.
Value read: {"value": 244, "unit": "mmHg"}
